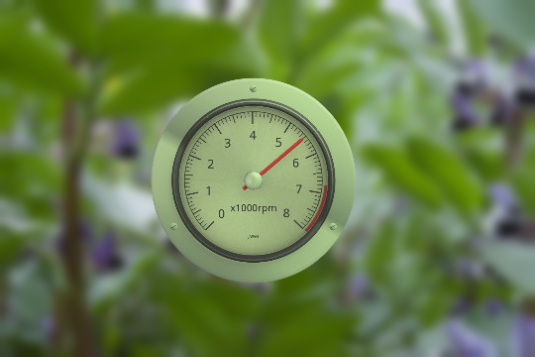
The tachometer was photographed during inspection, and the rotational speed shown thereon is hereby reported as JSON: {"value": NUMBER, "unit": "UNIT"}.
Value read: {"value": 5500, "unit": "rpm"}
